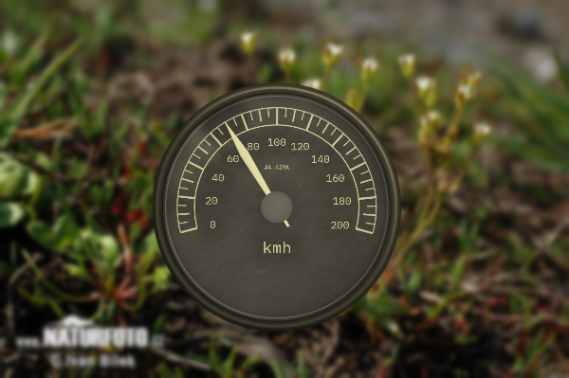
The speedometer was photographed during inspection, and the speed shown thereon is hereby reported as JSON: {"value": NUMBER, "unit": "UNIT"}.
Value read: {"value": 70, "unit": "km/h"}
